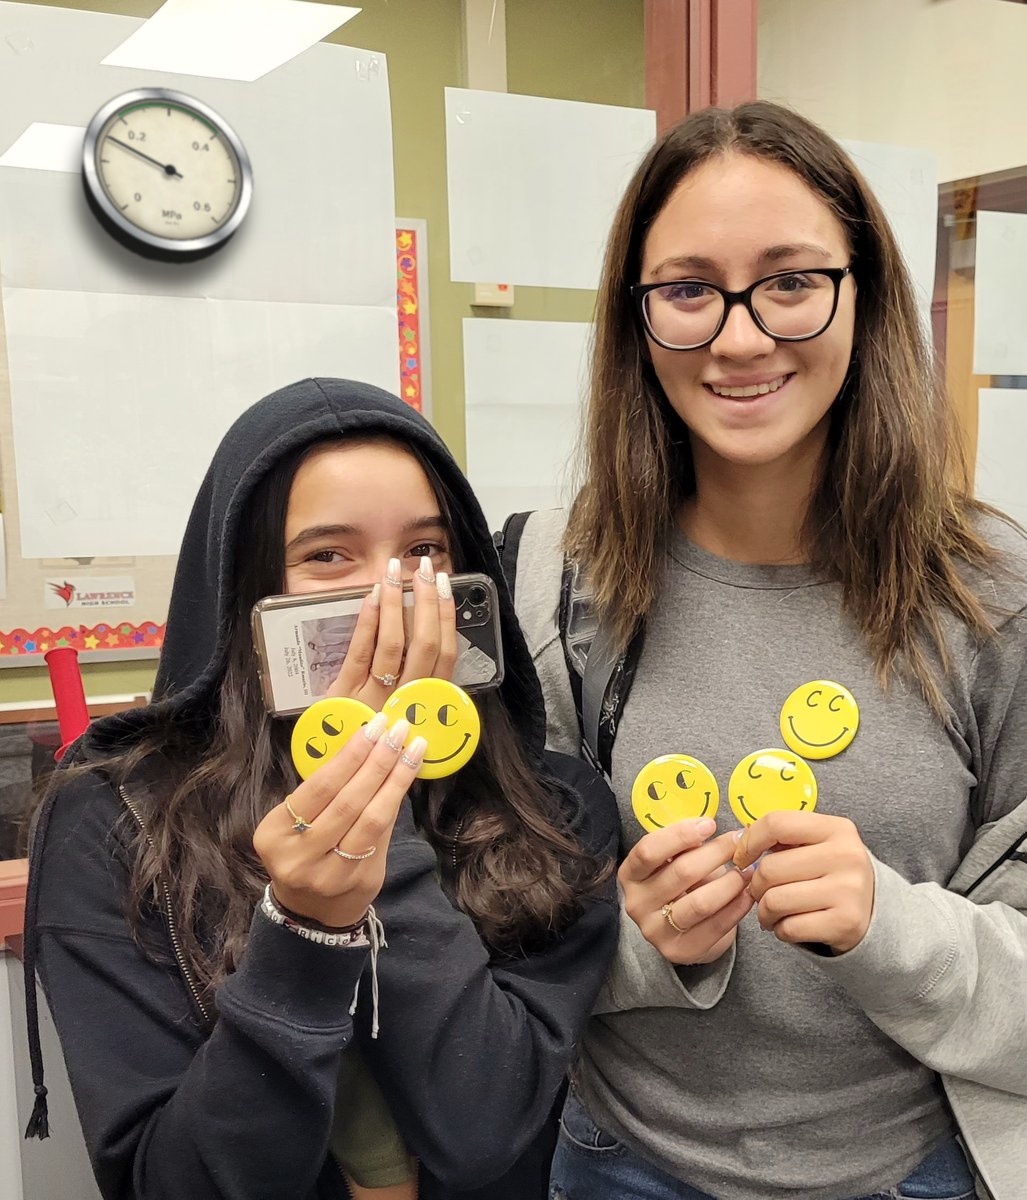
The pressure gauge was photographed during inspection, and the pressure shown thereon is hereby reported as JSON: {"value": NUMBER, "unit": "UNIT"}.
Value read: {"value": 0.15, "unit": "MPa"}
